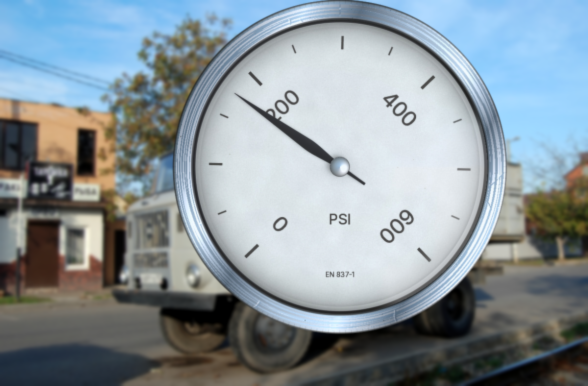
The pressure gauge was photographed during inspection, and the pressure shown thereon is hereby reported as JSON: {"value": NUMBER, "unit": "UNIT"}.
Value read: {"value": 175, "unit": "psi"}
